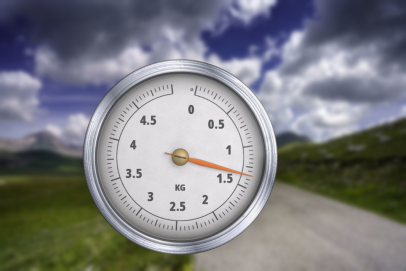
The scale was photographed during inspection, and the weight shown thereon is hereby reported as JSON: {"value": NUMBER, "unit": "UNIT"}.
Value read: {"value": 1.35, "unit": "kg"}
